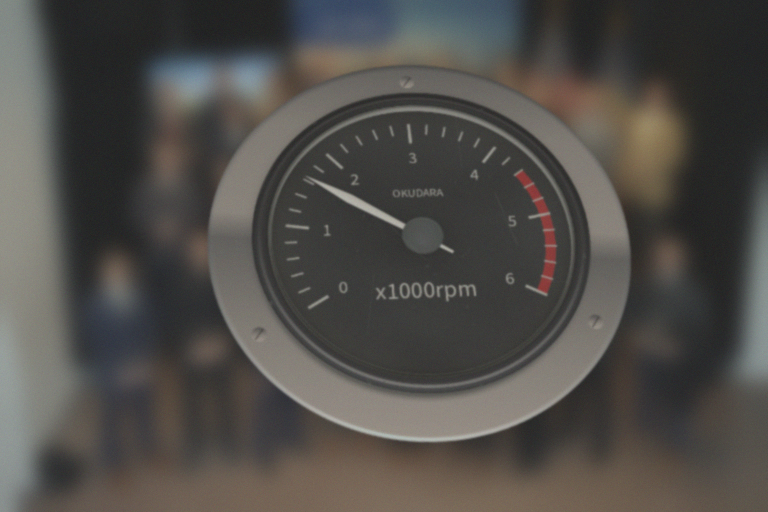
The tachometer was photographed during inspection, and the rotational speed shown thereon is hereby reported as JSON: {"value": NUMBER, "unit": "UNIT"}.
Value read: {"value": 1600, "unit": "rpm"}
